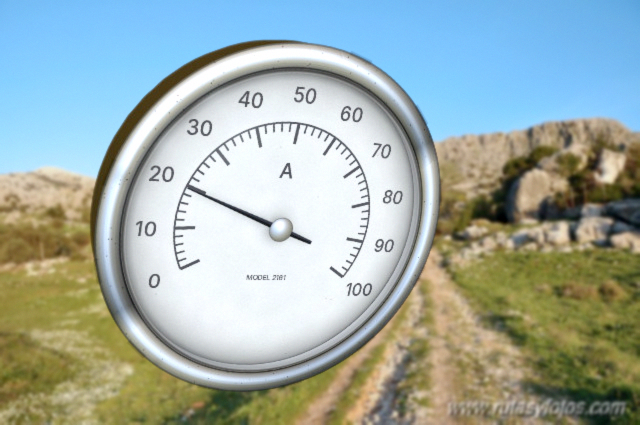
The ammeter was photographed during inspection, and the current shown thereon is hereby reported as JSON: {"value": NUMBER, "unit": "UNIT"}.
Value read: {"value": 20, "unit": "A"}
